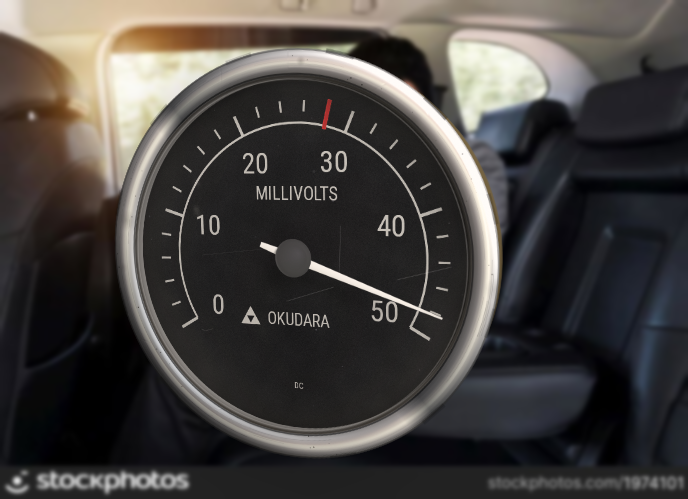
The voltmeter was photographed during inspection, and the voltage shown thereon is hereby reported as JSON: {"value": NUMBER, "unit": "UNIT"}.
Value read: {"value": 48, "unit": "mV"}
